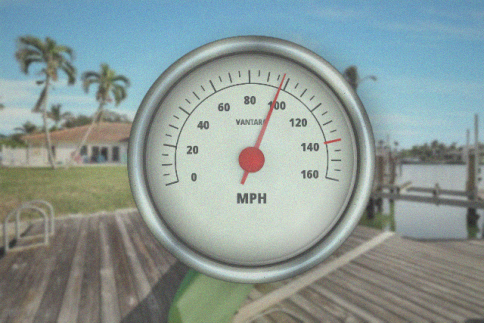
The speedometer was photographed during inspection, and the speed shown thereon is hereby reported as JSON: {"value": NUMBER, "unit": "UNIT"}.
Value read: {"value": 97.5, "unit": "mph"}
